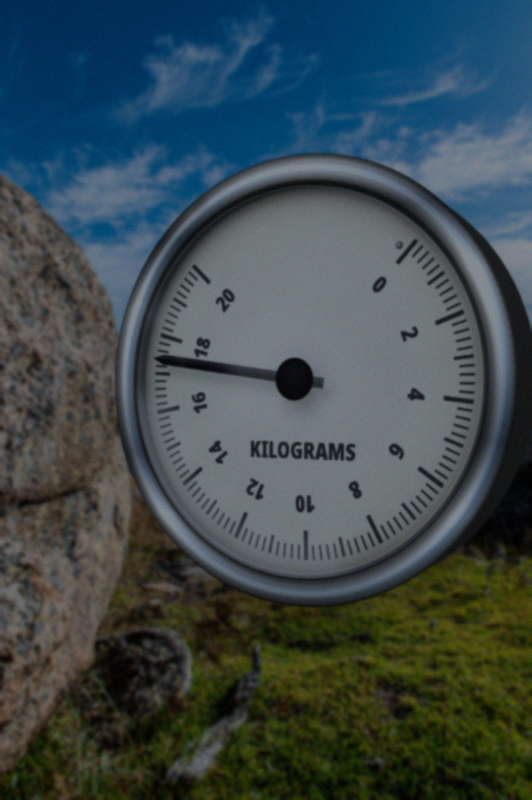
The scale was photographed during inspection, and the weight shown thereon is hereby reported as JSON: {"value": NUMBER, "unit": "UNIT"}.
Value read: {"value": 17.4, "unit": "kg"}
